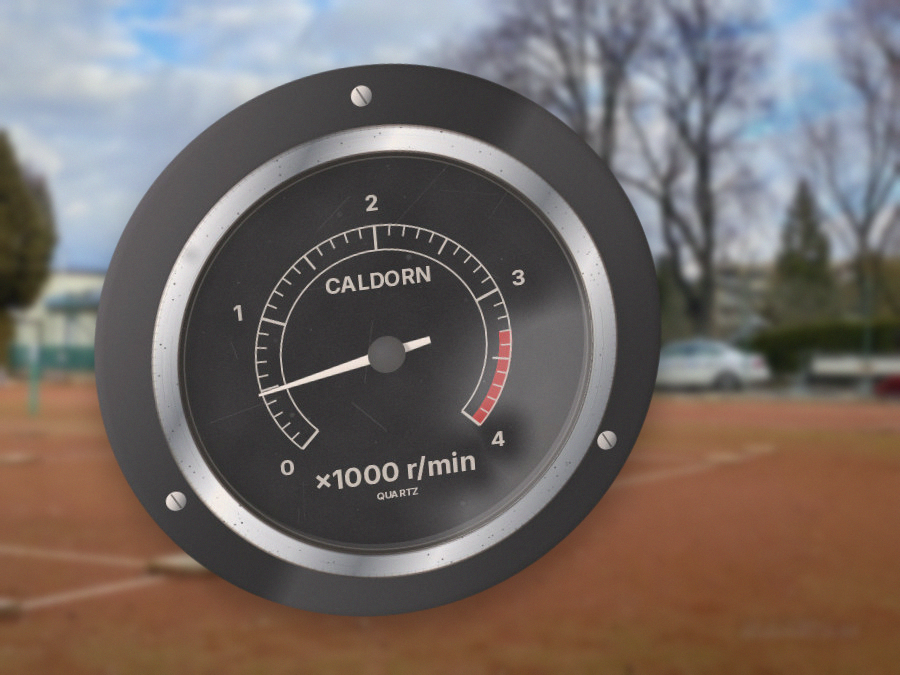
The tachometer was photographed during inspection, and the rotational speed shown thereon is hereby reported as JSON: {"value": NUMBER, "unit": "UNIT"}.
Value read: {"value": 500, "unit": "rpm"}
